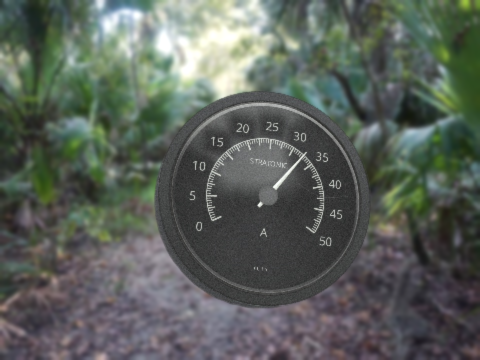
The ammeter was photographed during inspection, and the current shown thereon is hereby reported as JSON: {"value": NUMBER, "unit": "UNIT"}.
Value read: {"value": 32.5, "unit": "A"}
